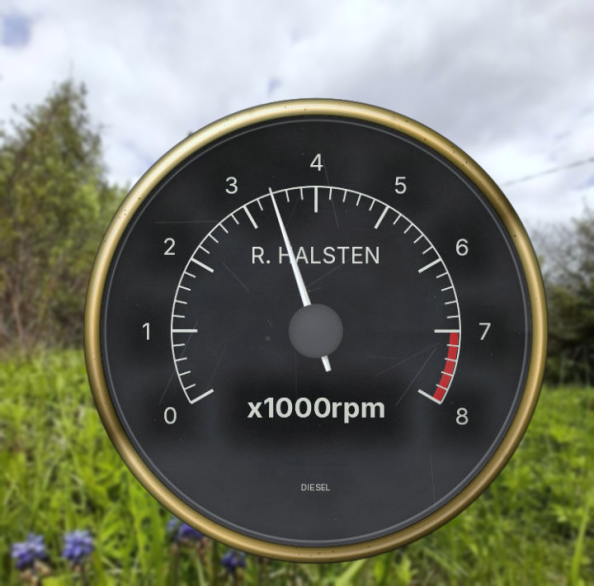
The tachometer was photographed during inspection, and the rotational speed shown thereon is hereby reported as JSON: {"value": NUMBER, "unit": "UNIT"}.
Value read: {"value": 3400, "unit": "rpm"}
